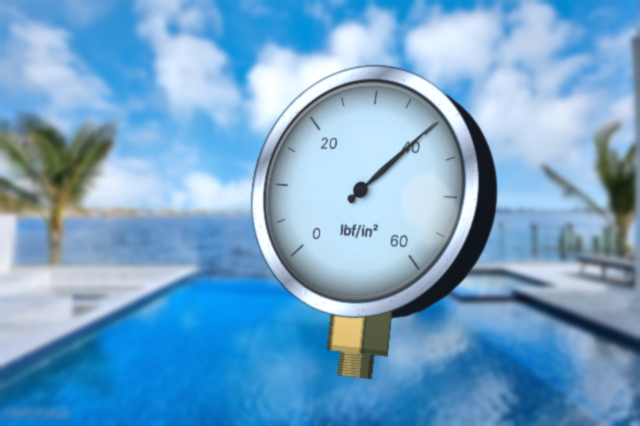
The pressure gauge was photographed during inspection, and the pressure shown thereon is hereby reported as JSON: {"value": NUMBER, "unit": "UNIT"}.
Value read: {"value": 40, "unit": "psi"}
